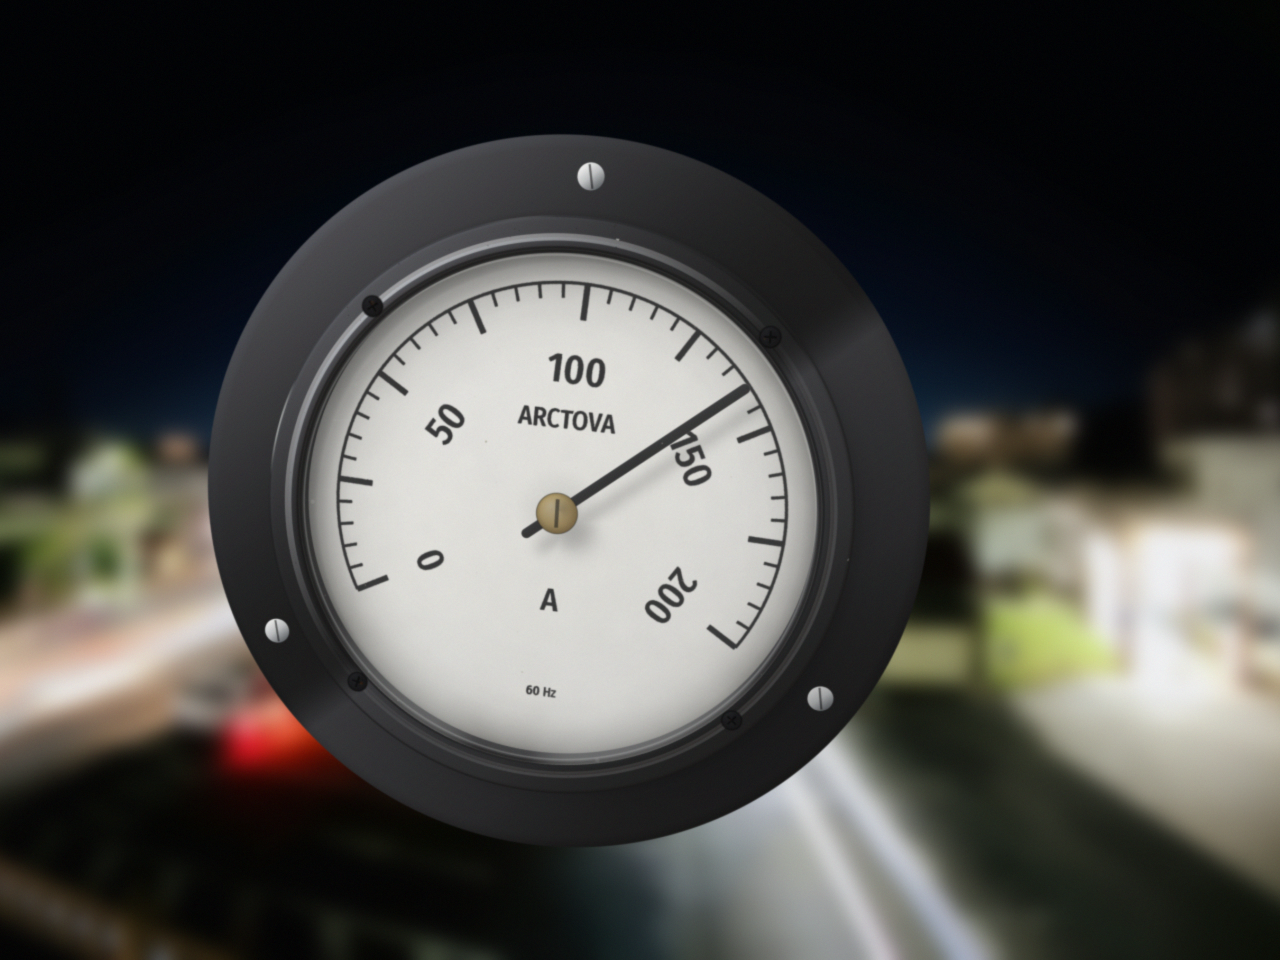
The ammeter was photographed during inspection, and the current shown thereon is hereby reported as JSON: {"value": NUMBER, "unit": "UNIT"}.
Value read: {"value": 140, "unit": "A"}
